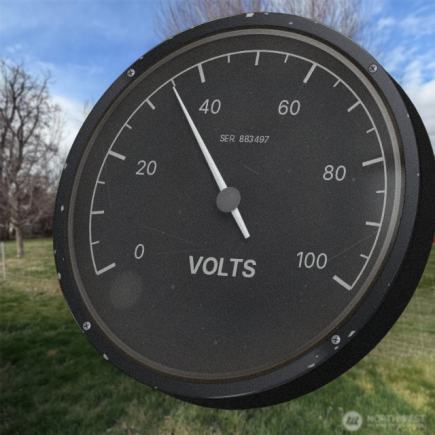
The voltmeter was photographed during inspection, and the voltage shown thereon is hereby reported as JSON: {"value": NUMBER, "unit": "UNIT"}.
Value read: {"value": 35, "unit": "V"}
